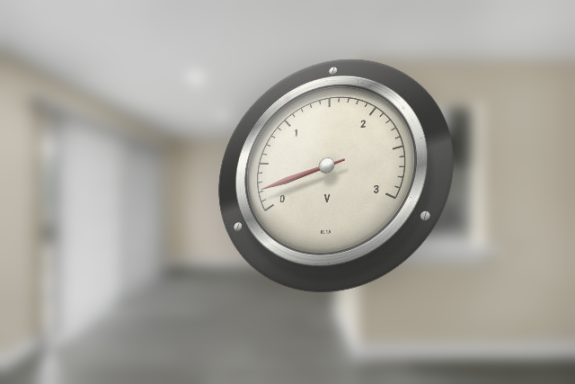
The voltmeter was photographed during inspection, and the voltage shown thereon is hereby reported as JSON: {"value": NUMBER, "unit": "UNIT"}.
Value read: {"value": 0.2, "unit": "V"}
